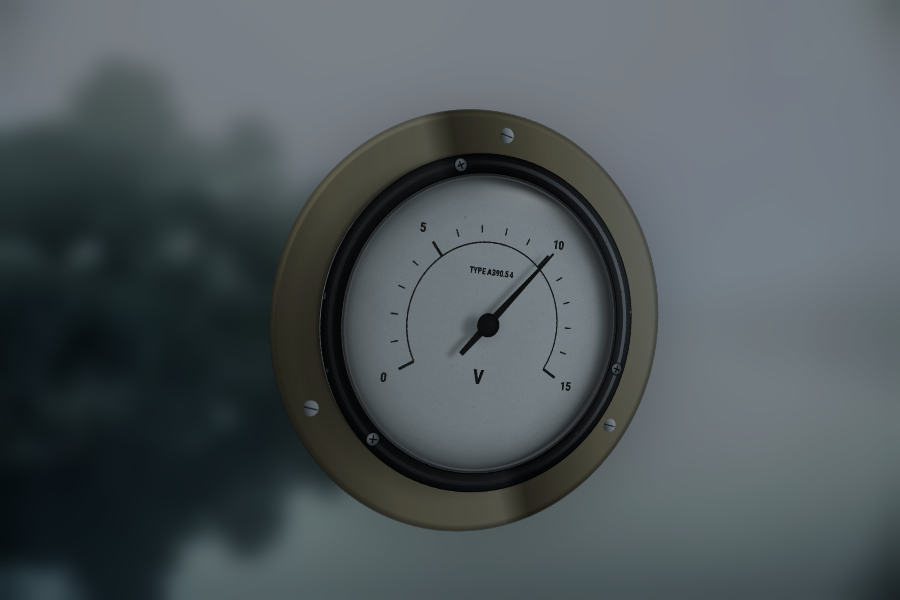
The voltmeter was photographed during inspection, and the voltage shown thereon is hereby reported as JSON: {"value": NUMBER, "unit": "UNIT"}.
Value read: {"value": 10, "unit": "V"}
